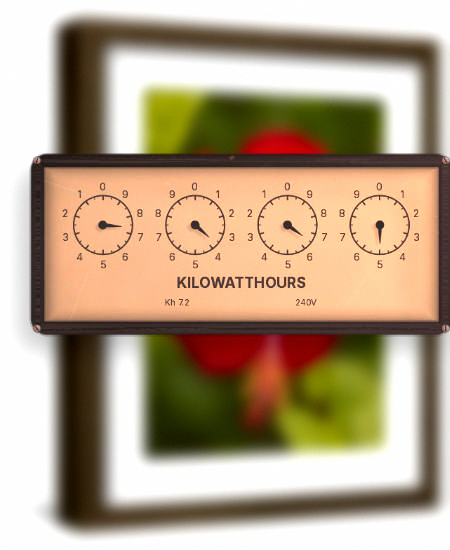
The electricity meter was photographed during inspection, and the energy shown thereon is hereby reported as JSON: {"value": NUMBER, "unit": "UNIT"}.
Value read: {"value": 7365, "unit": "kWh"}
